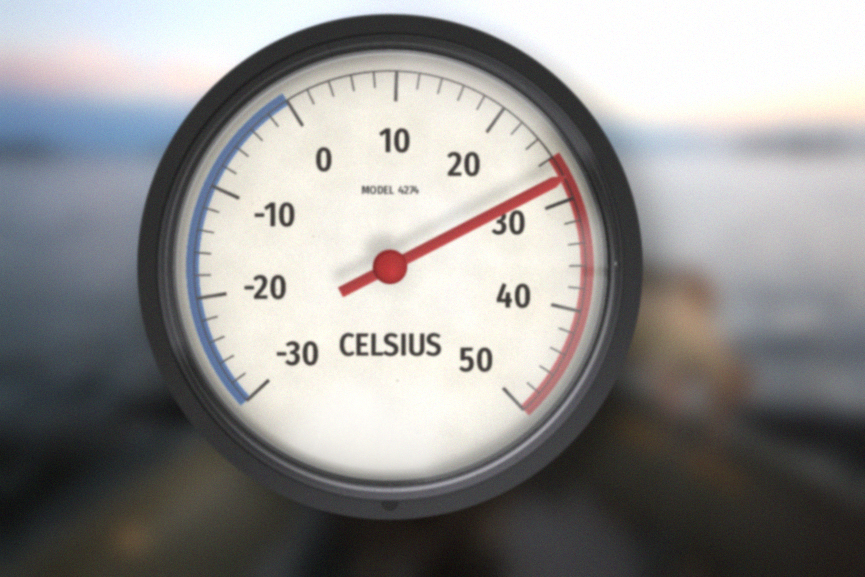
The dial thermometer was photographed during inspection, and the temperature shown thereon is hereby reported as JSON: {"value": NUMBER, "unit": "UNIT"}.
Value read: {"value": 28, "unit": "°C"}
